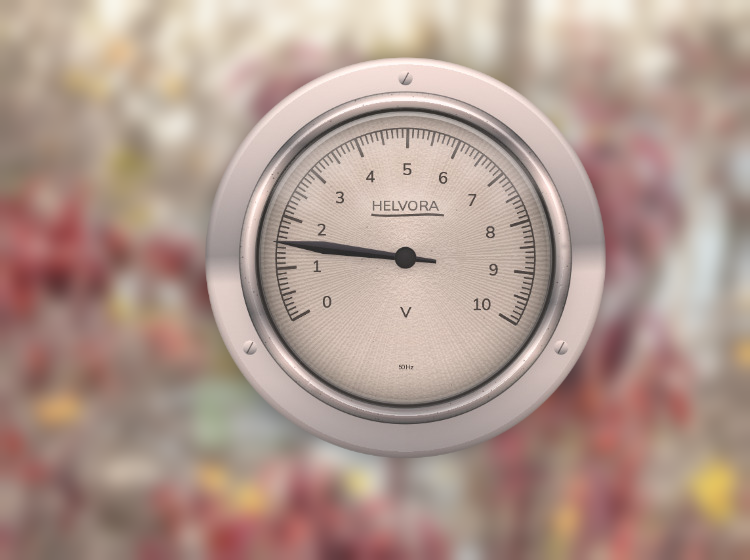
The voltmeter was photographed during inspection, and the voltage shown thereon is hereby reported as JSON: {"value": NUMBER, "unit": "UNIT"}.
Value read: {"value": 1.5, "unit": "V"}
